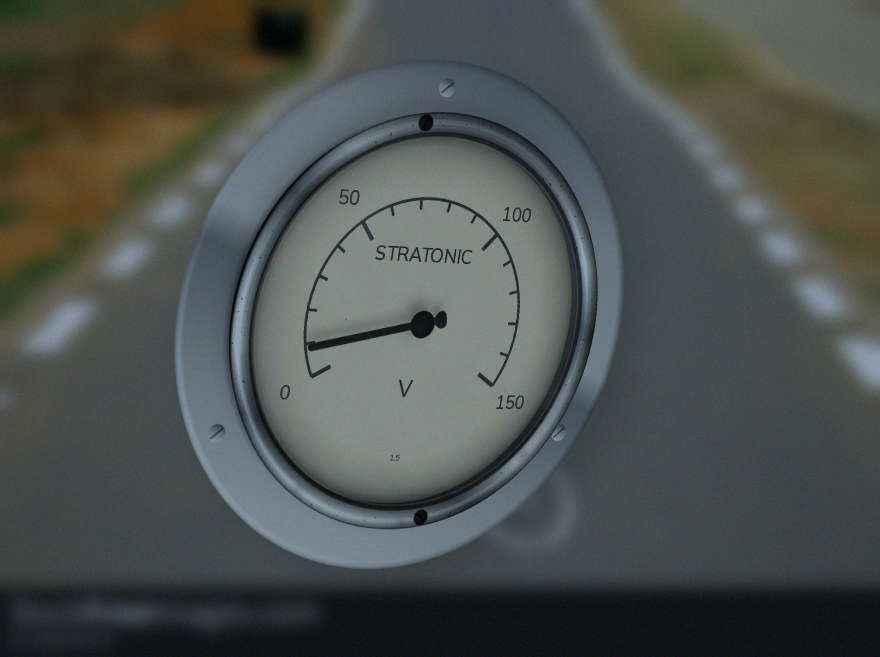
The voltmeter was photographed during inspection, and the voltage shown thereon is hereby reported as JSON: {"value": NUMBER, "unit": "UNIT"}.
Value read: {"value": 10, "unit": "V"}
